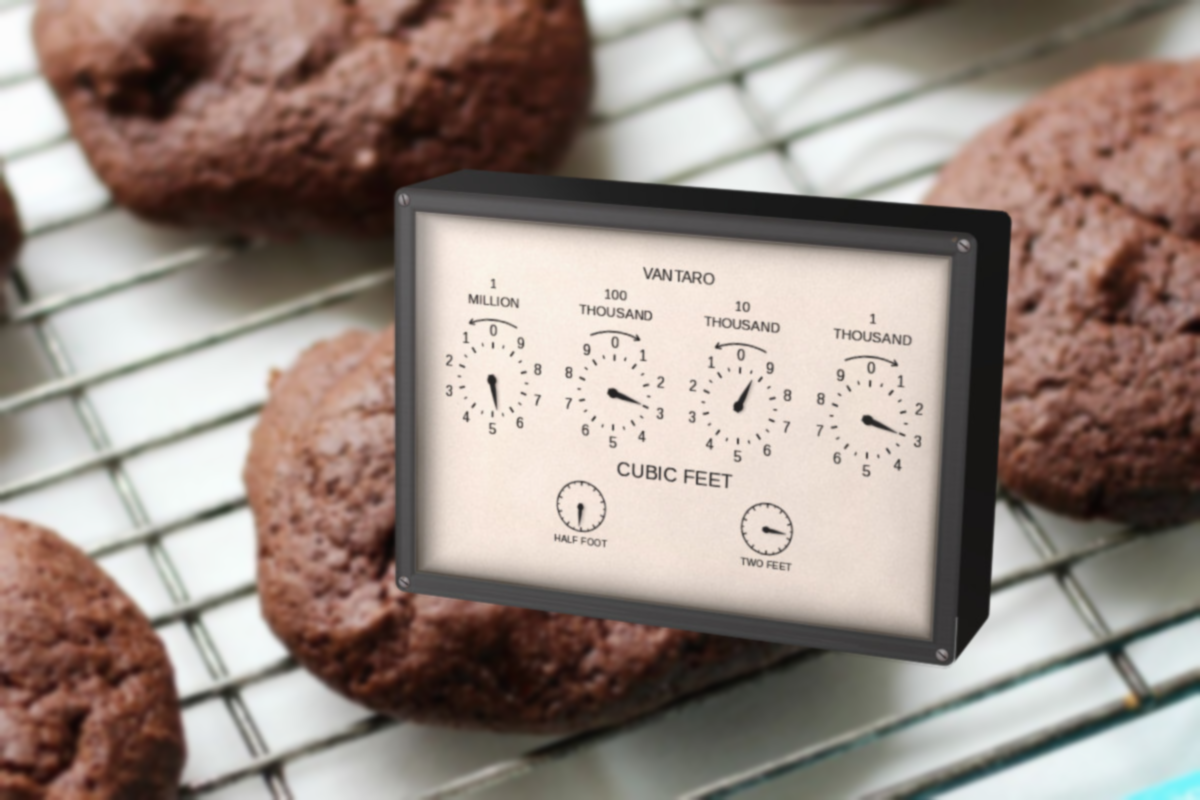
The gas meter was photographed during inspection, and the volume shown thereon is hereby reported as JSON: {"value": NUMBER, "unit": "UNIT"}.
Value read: {"value": 529300, "unit": "ft³"}
